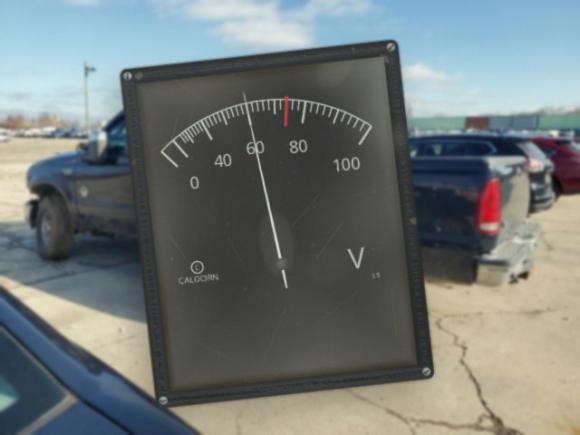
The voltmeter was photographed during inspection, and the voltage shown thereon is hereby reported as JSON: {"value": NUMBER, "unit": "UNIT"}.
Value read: {"value": 60, "unit": "V"}
